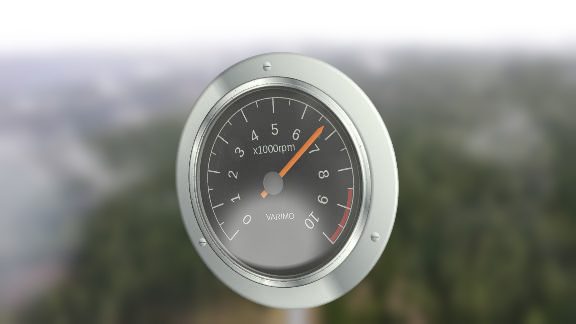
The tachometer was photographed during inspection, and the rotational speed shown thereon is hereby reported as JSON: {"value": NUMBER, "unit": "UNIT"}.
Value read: {"value": 6750, "unit": "rpm"}
